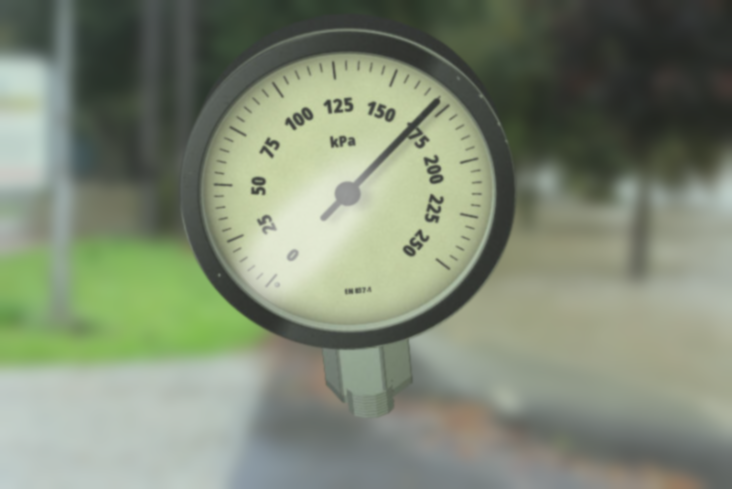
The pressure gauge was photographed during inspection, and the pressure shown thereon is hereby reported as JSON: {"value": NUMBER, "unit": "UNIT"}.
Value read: {"value": 170, "unit": "kPa"}
